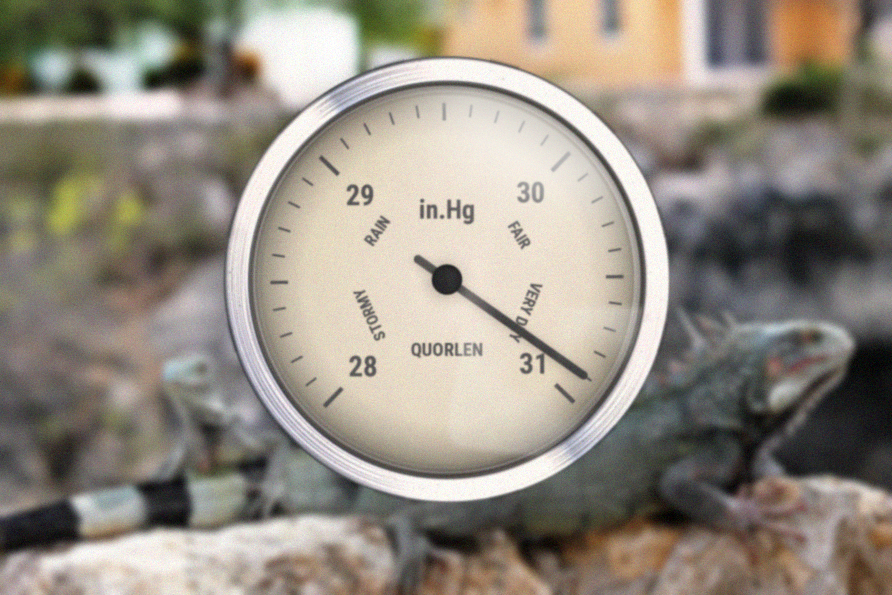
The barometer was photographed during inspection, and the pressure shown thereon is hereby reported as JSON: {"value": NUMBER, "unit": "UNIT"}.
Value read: {"value": 30.9, "unit": "inHg"}
